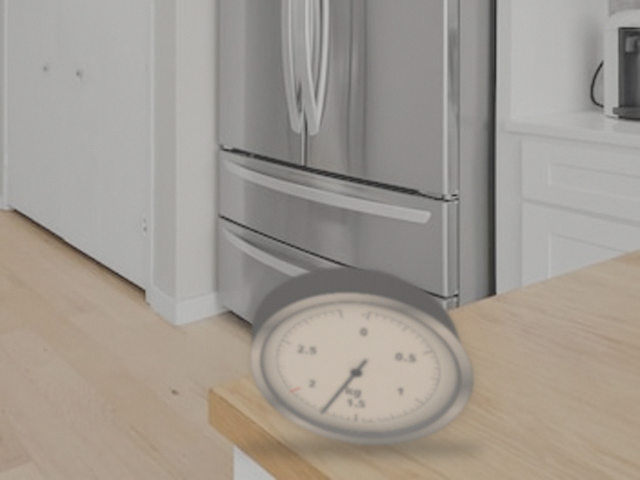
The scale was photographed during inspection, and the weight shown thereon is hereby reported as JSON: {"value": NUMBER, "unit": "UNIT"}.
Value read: {"value": 1.75, "unit": "kg"}
